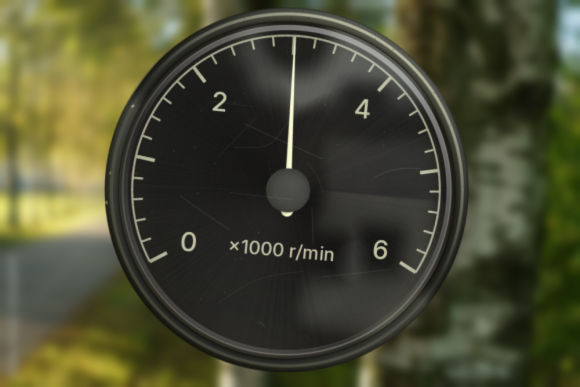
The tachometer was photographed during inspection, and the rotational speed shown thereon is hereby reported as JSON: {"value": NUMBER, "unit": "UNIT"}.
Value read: {"value": 3000, "unit": "rpm"}
